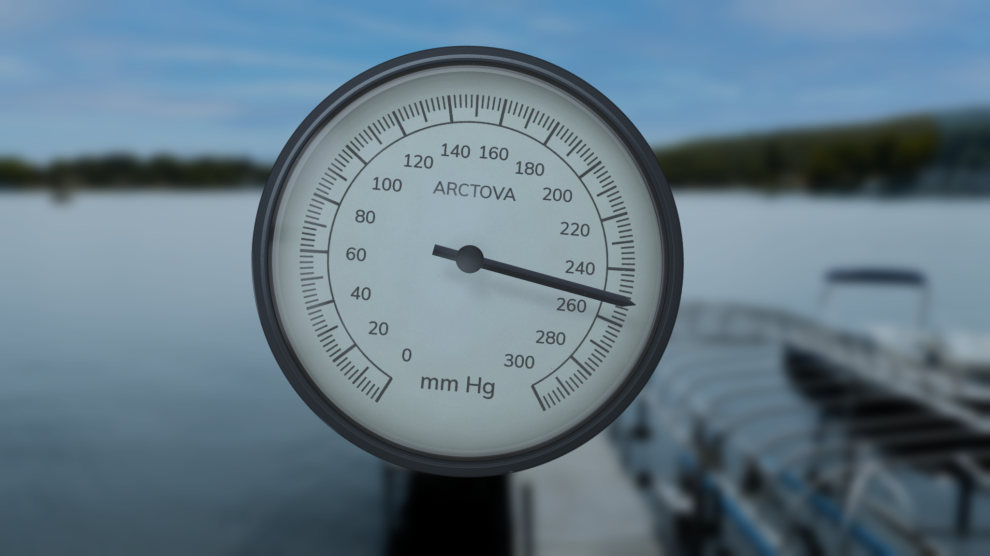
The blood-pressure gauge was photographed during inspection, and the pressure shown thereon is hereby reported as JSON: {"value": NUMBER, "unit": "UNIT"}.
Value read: {"value": 252, "unit": "mmHg"}
